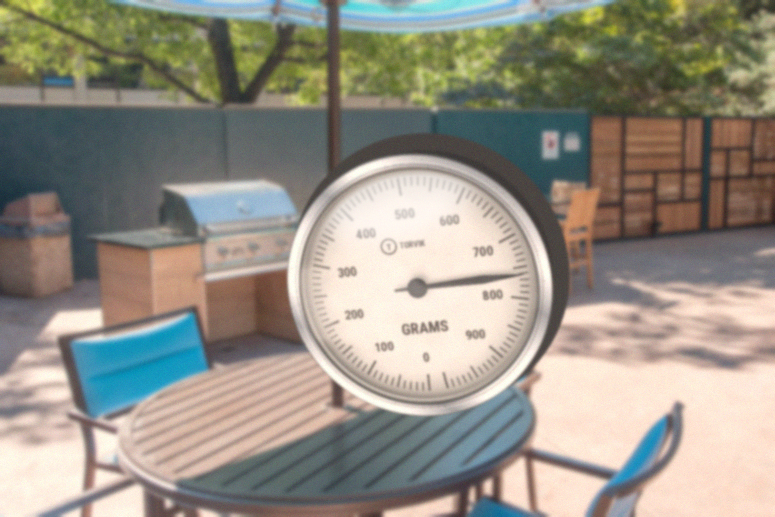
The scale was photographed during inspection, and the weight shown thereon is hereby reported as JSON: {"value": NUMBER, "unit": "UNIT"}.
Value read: {"value": 760, "unit": "g"}
